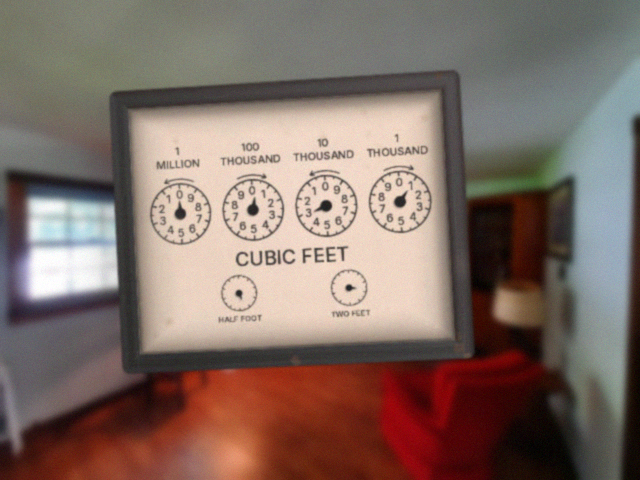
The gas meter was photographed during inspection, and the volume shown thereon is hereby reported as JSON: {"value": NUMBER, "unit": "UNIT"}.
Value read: {"value": 3100, "unit": "ft³"}
